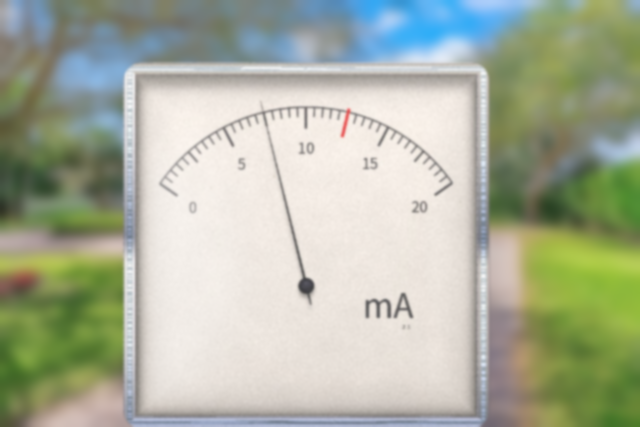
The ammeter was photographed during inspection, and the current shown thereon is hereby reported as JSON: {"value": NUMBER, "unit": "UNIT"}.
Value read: {"value": 7.5, "unit": "mA"}
